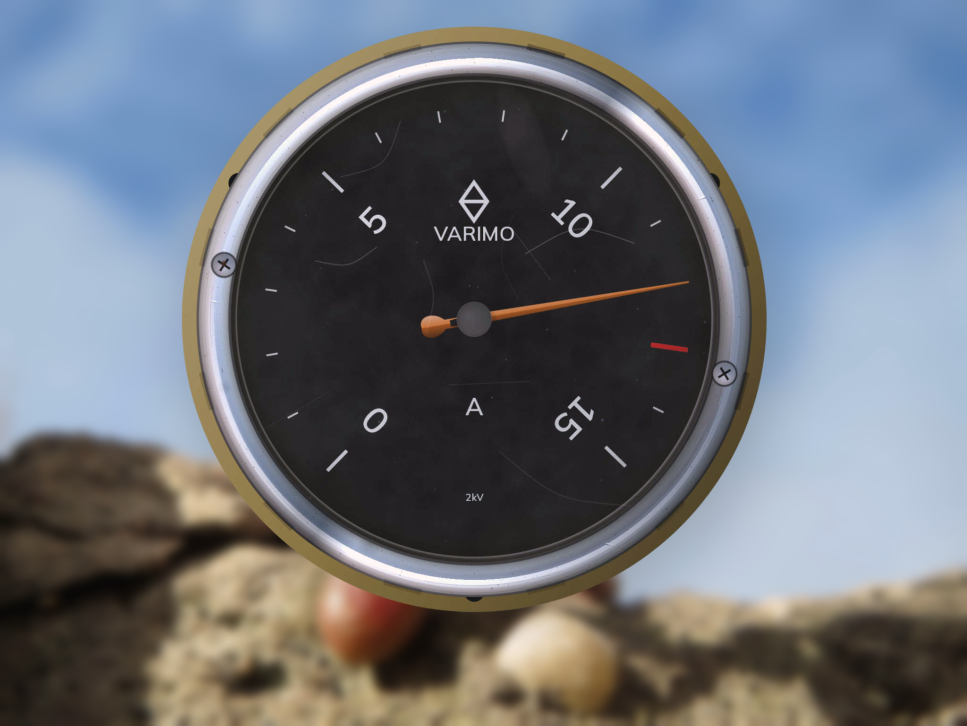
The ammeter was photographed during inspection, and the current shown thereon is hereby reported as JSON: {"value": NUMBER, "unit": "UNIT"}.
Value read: {"value": 12, "unit": "A"}
